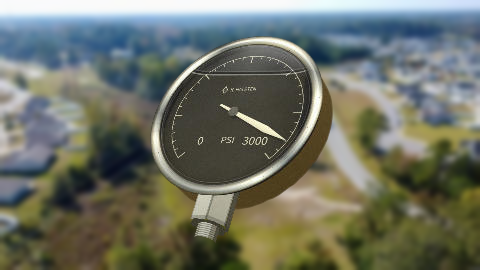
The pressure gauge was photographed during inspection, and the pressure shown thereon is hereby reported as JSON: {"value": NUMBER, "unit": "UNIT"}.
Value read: {"value": 2800, "unit": "psi"}
